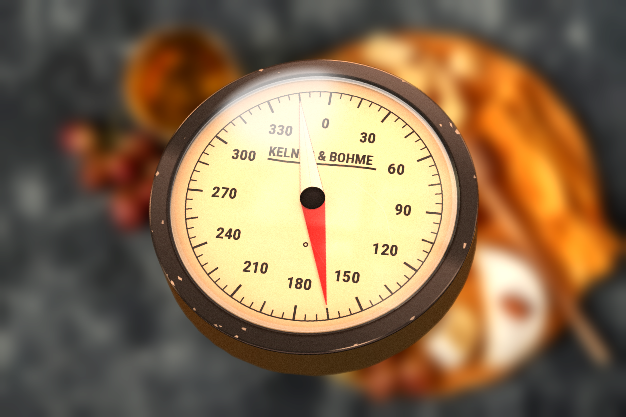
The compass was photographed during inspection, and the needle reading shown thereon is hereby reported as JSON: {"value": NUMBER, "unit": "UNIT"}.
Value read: {"value": 165, "unit": "°"}
